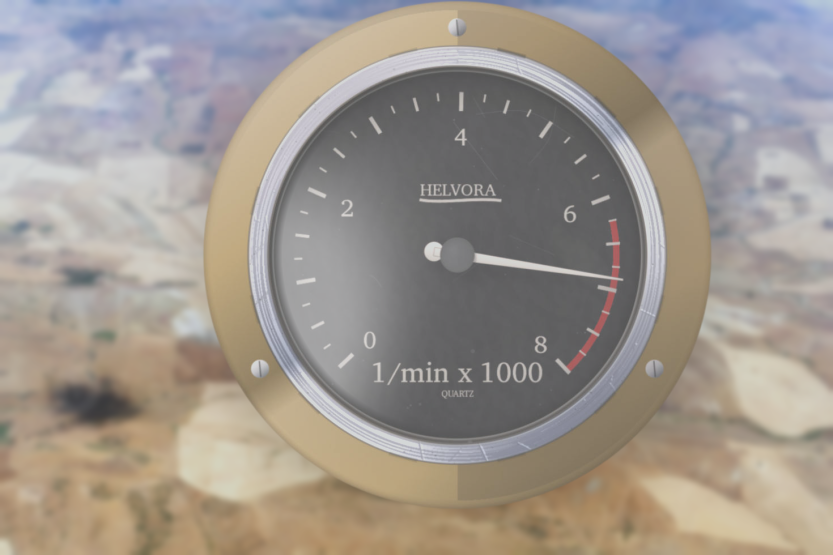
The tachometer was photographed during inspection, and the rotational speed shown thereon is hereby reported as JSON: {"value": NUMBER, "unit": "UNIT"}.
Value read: {"value": 6875, "unit": "rpm"}
